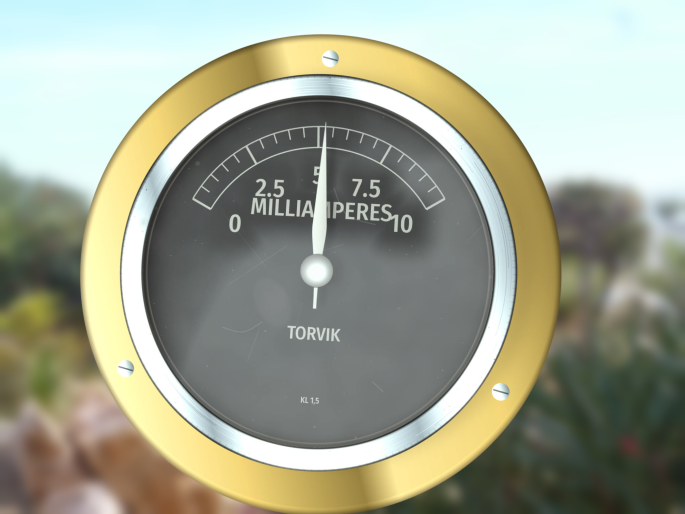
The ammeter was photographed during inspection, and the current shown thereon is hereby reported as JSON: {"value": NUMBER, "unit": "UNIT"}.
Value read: {"value": 5.25, "unit": "mA"}
